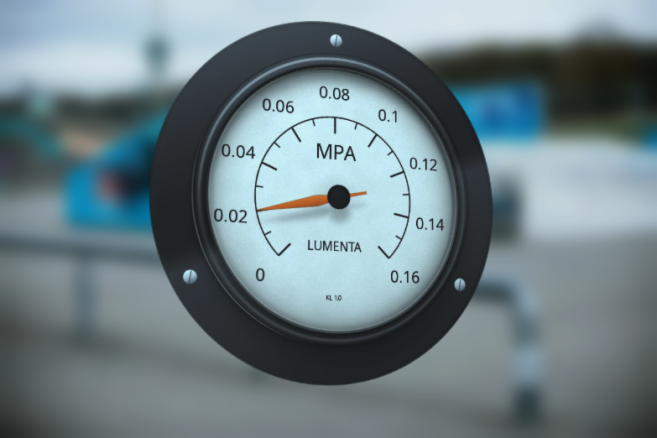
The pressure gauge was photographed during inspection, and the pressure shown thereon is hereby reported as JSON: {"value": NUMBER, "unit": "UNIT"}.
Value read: {"value": 0.02, "unit": "MPa"}
